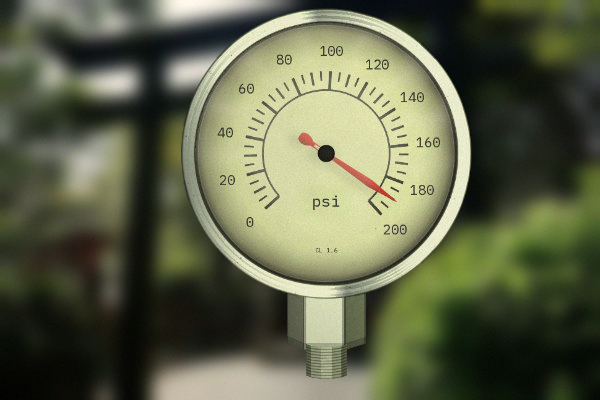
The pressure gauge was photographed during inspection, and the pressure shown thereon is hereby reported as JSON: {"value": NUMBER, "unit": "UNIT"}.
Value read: {"value": 190, "unit": "psi"}
